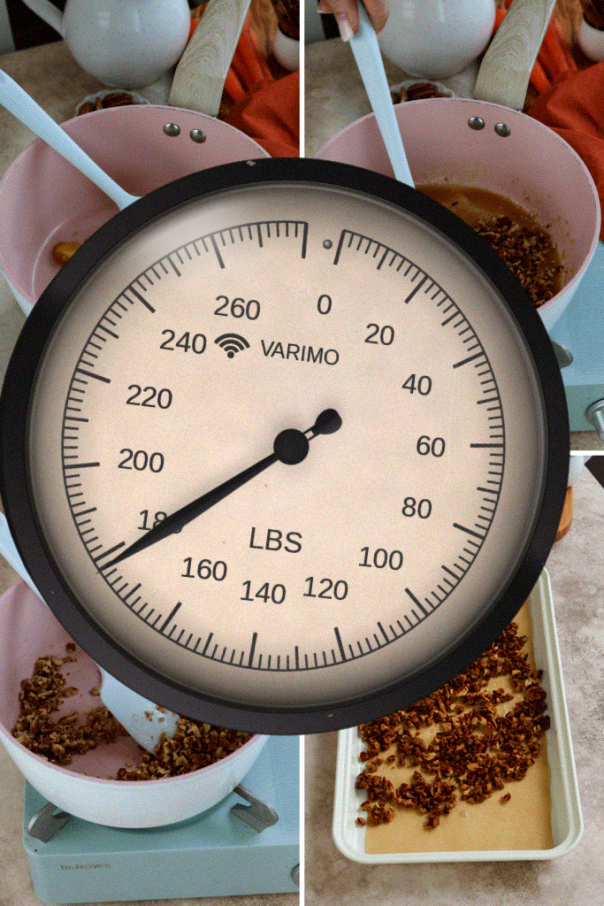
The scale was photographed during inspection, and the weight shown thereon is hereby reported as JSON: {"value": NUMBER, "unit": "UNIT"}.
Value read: {"value": 178, "unit": "lb"}
